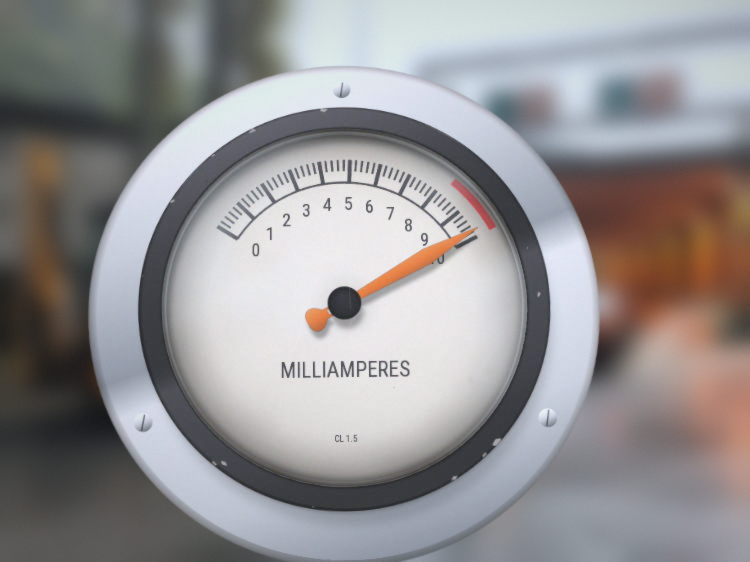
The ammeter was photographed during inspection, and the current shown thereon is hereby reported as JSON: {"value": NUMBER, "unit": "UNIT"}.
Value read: {"value": 9.8, "unit": "mA"}
